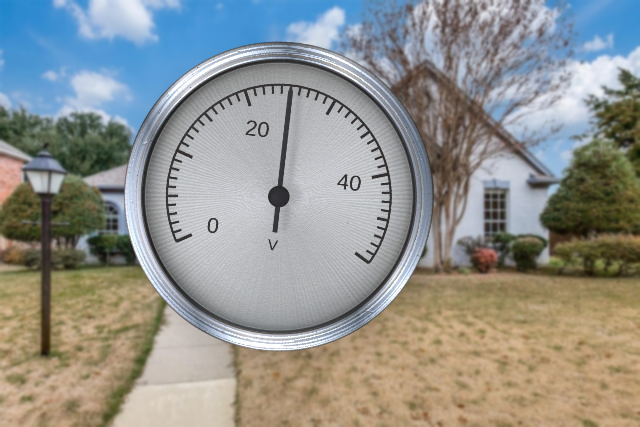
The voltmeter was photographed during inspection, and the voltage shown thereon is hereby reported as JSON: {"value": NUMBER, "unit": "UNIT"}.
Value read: {"value": 25, "unit": "V"}
